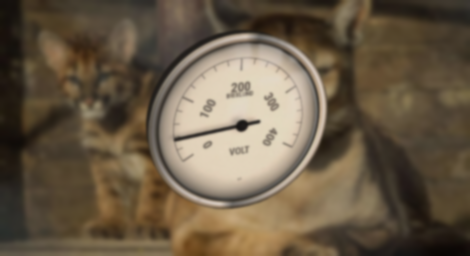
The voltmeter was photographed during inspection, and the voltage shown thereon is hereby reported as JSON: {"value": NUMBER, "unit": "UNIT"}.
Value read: {"value": 40, "unit": "V"}
